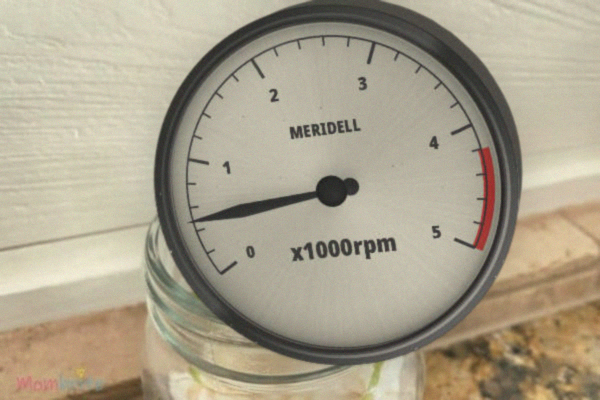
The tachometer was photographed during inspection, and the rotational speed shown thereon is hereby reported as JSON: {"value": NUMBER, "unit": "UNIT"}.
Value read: {"value": 500, "unit": "rpm"}
